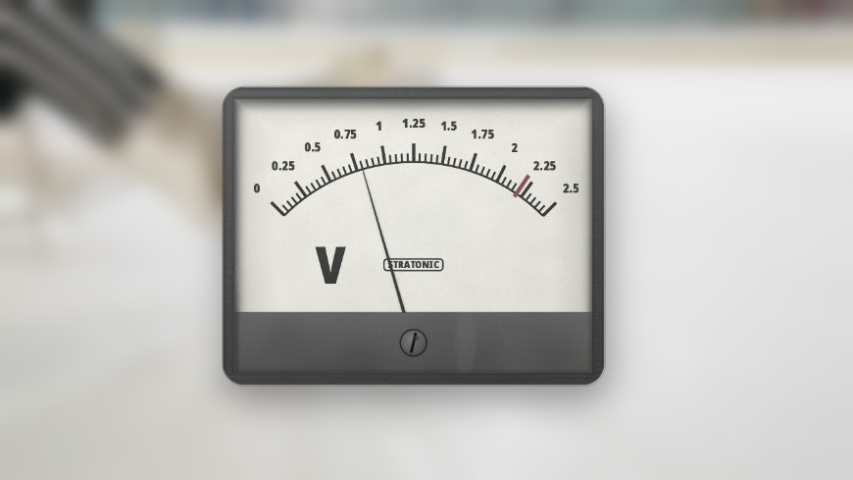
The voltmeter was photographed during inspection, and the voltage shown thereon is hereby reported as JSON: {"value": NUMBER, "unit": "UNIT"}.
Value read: {"value": 0.8, "unit": "V"}
